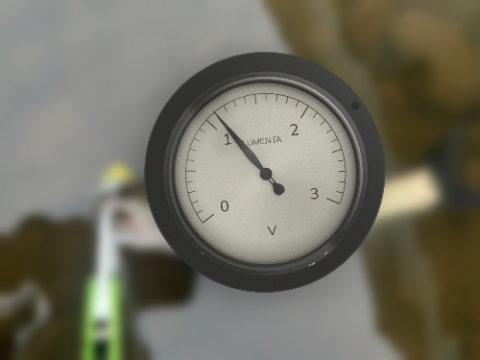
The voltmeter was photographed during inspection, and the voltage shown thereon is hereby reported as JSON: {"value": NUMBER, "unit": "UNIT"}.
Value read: {"value": 1.1, "unit": "V"}
